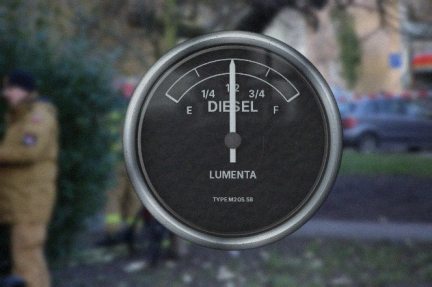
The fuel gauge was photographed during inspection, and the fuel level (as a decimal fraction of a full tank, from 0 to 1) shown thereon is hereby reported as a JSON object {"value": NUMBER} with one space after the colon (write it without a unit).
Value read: {"value": 0.5}
